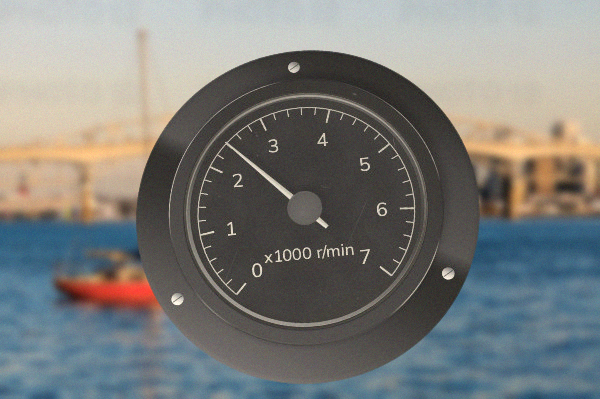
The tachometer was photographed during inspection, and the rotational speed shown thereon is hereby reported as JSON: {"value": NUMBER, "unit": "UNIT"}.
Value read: {"value": 2400, "unit": "rpm"}
